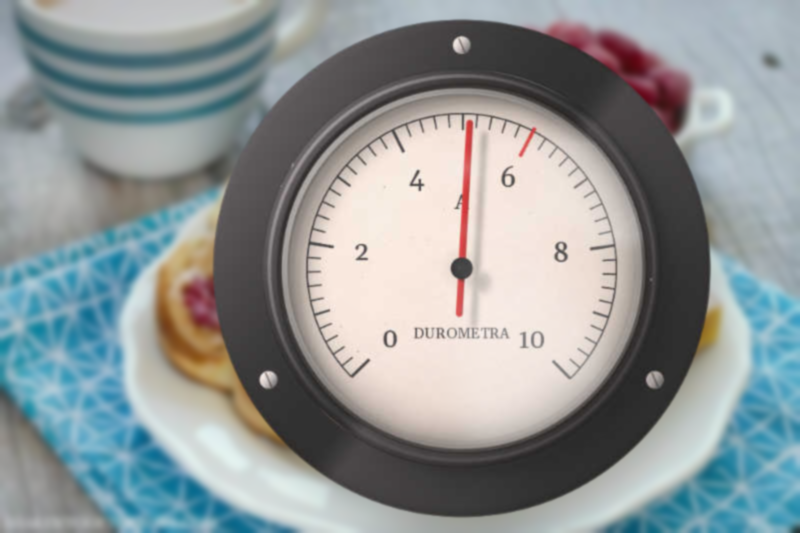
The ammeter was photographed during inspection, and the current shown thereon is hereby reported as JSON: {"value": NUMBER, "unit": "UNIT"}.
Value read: {"value": 5.1, "unit": "A"}
